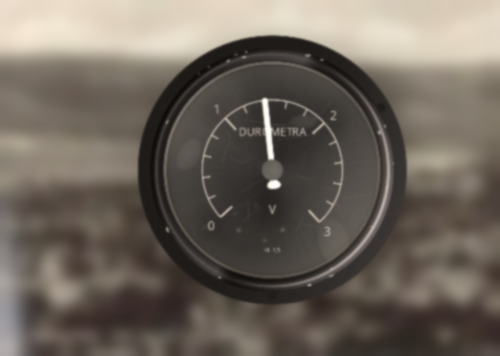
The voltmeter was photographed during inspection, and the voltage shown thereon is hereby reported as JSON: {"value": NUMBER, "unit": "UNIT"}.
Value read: {"value": 1.4, "unit": "V"}
